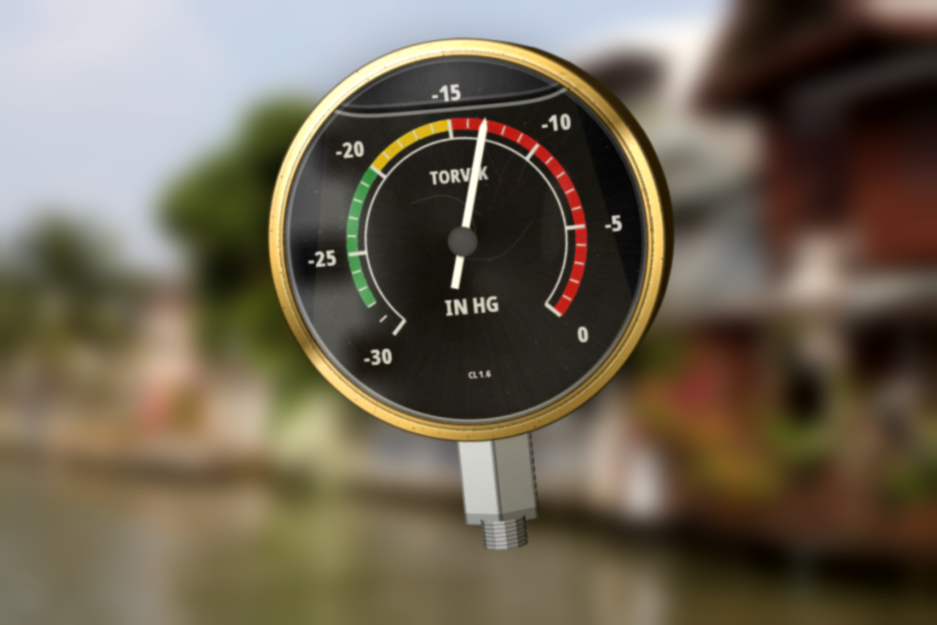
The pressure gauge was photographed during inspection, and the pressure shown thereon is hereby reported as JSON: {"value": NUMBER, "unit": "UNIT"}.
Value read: {"value": -13, "unit": "inHg"}
